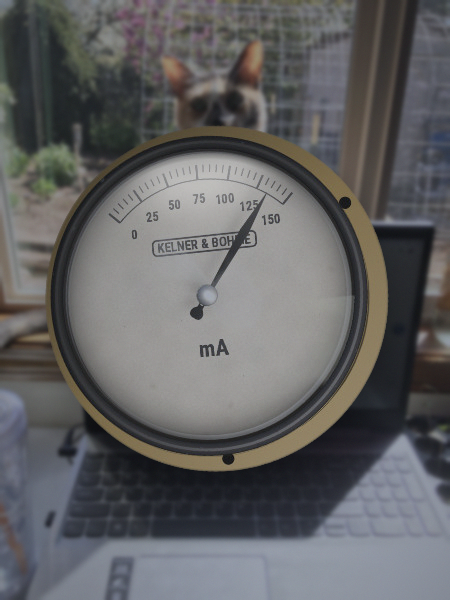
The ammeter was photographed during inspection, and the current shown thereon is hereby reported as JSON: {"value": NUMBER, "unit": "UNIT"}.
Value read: {"value": 135, "unit": "mA"}
